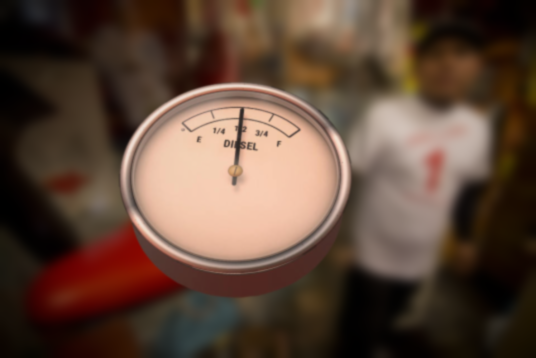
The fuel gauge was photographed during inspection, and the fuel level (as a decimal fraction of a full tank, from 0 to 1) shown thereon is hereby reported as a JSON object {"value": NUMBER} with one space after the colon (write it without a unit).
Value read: {"value": 0.5}
